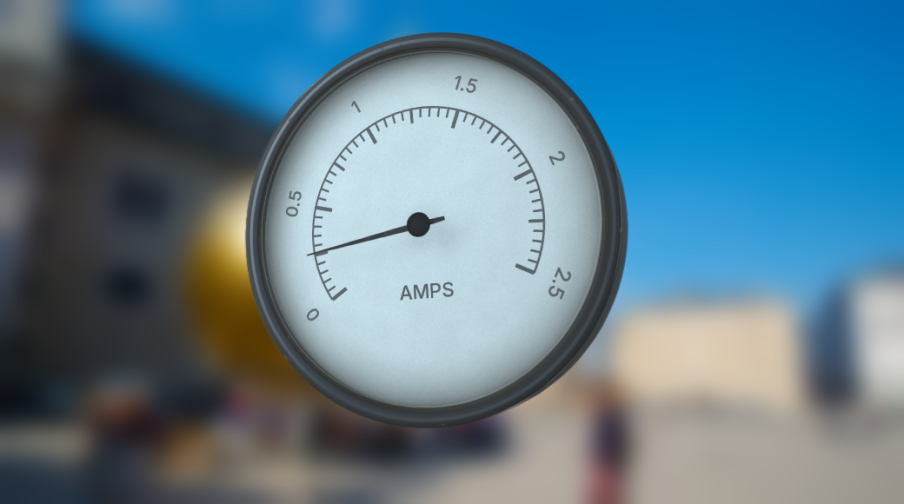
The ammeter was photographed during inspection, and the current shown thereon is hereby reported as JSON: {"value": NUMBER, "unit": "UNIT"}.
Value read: {"value": 0.25, "unit": "A"}
